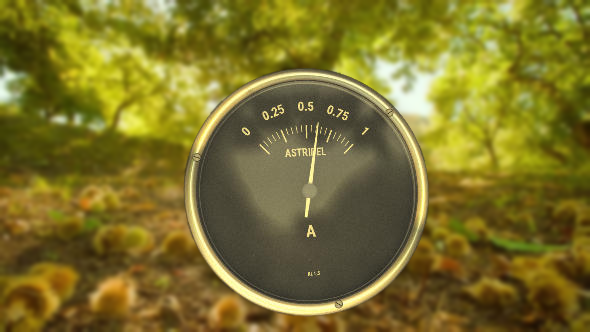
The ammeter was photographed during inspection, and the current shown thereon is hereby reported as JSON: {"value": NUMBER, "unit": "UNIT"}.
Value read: {"value": 0.6, "unit": "A"}
